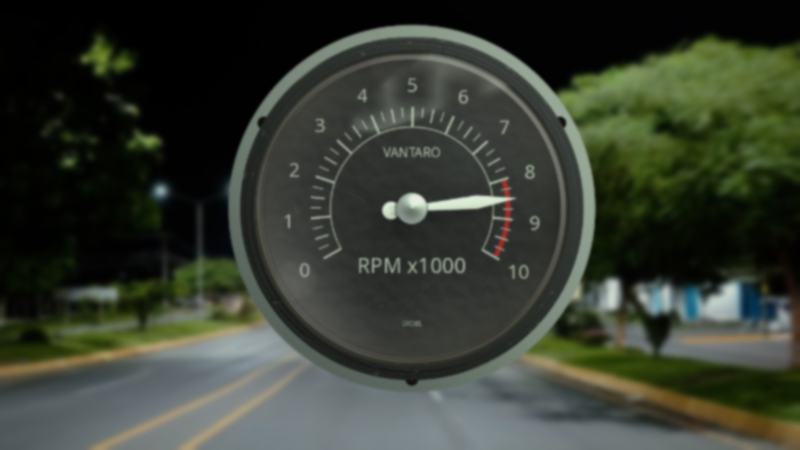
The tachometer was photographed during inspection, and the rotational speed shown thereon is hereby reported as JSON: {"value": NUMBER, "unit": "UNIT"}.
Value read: {"value": 8500, "unit": "rpm"}
